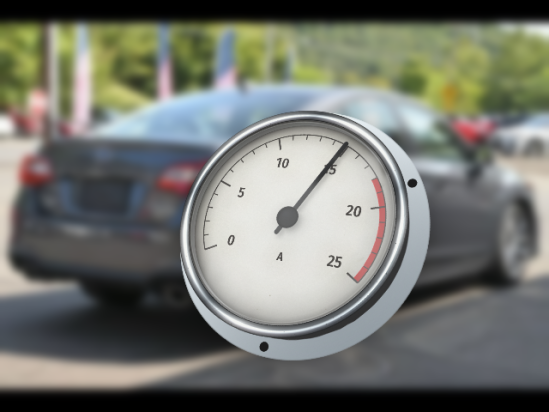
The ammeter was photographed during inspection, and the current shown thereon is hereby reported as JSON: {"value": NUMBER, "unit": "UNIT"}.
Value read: {"value": 15, "unit": "A"}
